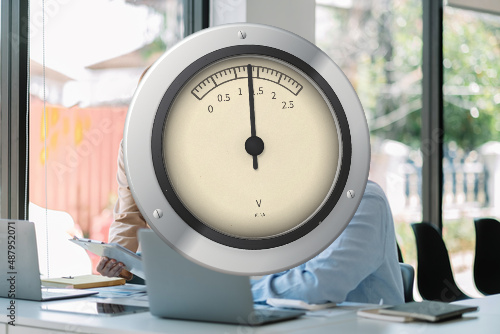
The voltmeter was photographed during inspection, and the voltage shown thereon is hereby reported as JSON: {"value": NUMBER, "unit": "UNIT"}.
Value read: {"value": 1.3, "unit": "V"}
